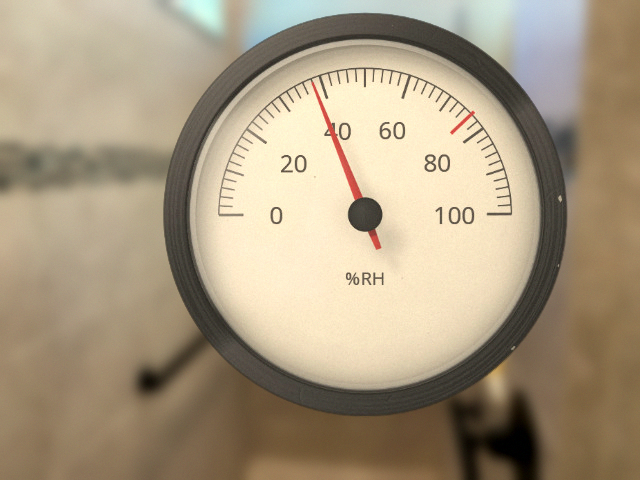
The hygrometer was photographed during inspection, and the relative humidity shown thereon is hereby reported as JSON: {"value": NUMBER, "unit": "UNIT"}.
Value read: {"value": 38, "unit": "%"}
